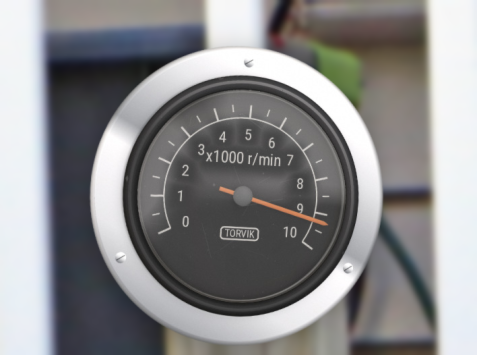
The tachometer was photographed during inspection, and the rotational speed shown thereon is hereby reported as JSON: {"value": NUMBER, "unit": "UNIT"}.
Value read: {"value": 9250, "unit": "rpm"}
